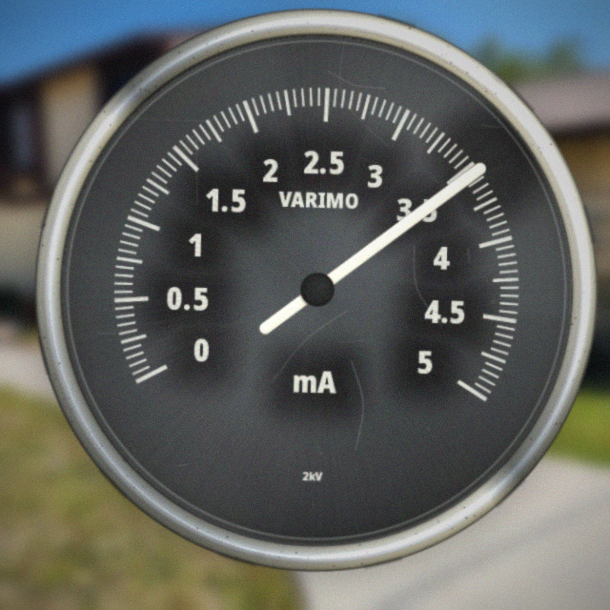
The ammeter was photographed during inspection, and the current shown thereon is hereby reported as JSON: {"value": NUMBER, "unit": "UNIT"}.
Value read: {"value": 3.55, "unit": "mA"}
